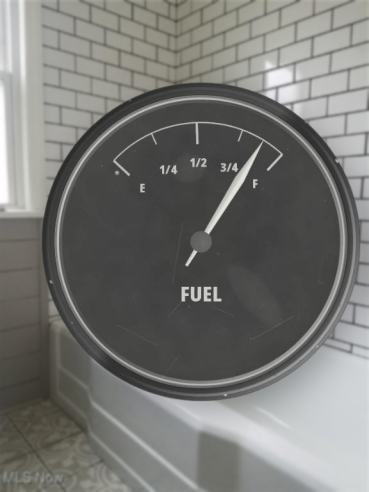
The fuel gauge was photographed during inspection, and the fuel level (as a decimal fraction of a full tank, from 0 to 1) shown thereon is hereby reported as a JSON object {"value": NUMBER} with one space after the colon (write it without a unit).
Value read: {"value": 0.875}
